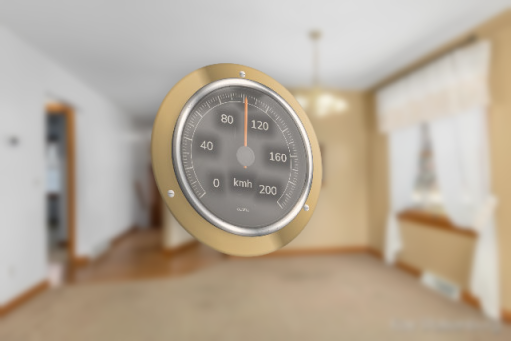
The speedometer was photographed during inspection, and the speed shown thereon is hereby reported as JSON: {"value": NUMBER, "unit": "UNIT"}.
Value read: {"value": 100, "unit": "km/h"}
